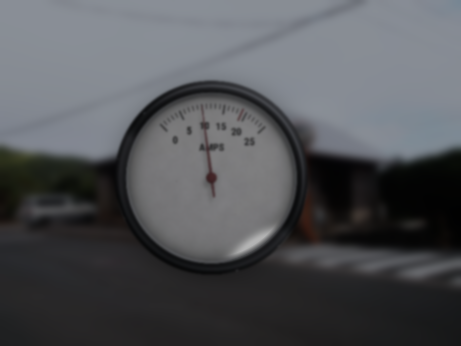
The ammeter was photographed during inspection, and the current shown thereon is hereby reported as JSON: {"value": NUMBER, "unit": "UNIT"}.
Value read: {"value": 10, "unit": "A"}
